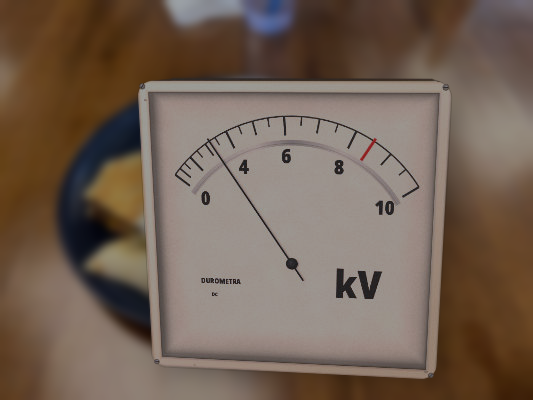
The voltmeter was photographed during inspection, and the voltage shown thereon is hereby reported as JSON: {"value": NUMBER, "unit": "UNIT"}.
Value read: {"value": 3.25, "unit": "kV"}
